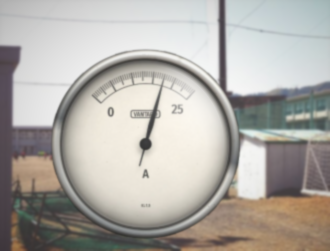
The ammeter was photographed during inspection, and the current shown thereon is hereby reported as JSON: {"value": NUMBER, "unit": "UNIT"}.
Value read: {"value": 17.5, "unit": "A"}
